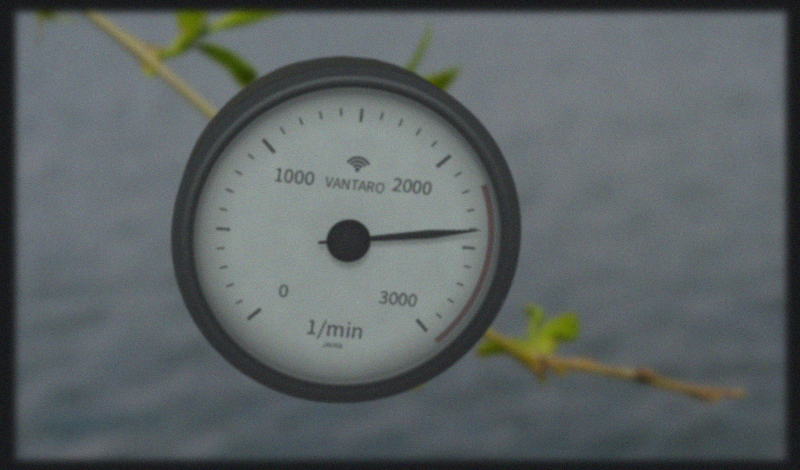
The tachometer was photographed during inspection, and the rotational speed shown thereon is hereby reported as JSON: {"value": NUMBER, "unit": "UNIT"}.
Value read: {"value": 2400, "unit": "rpm"}
